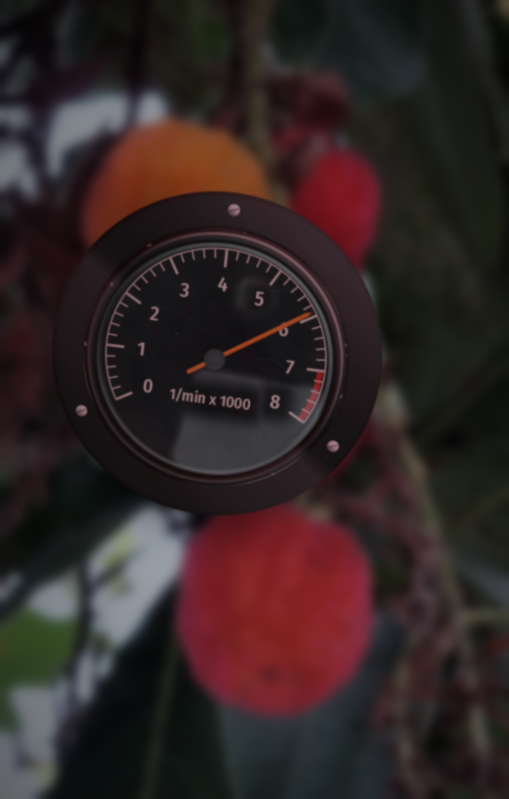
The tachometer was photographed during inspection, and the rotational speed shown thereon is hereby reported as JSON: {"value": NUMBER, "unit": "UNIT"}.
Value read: {"value": 5900, "unit": "rpm"}
